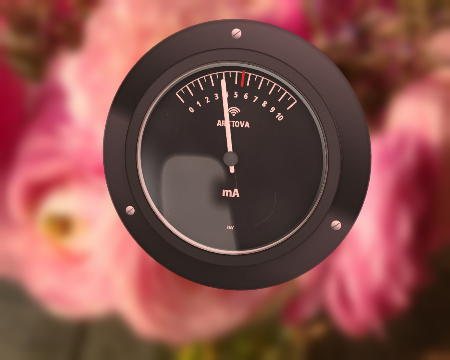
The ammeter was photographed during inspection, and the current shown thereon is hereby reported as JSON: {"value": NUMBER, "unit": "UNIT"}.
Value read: {"value": 4, "unit": "mA"}
